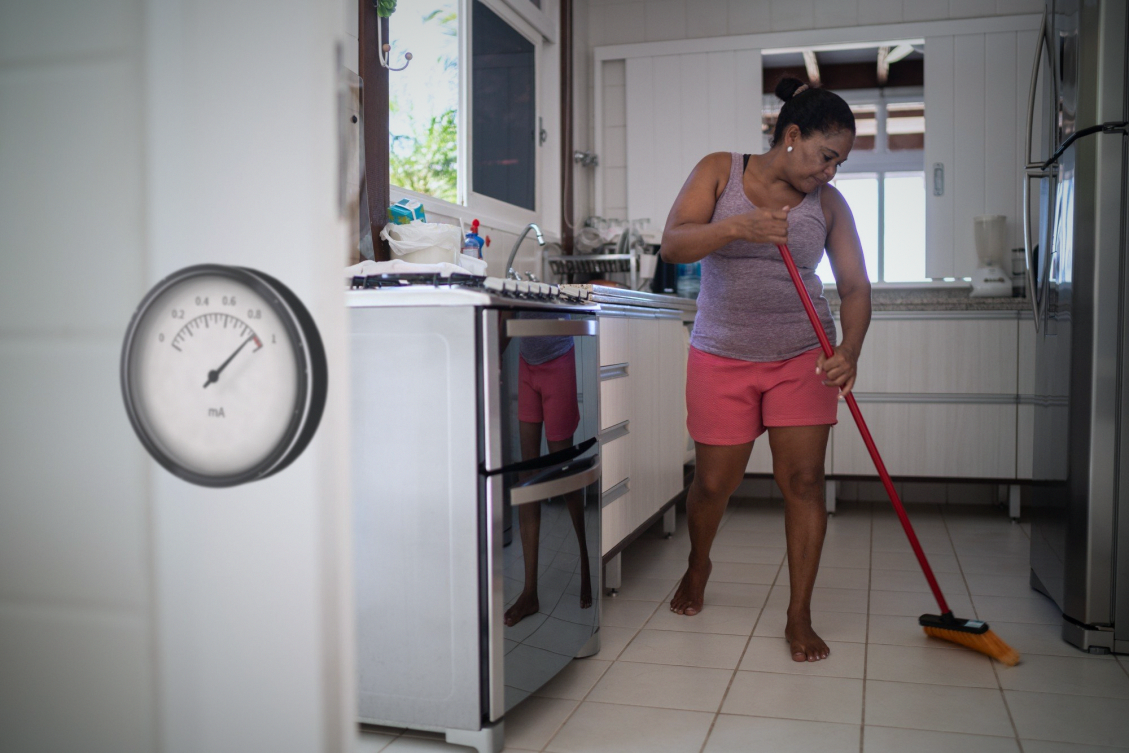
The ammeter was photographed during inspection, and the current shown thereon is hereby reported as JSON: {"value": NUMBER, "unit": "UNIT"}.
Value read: {"value": 0.9, "unit": "mA"}
